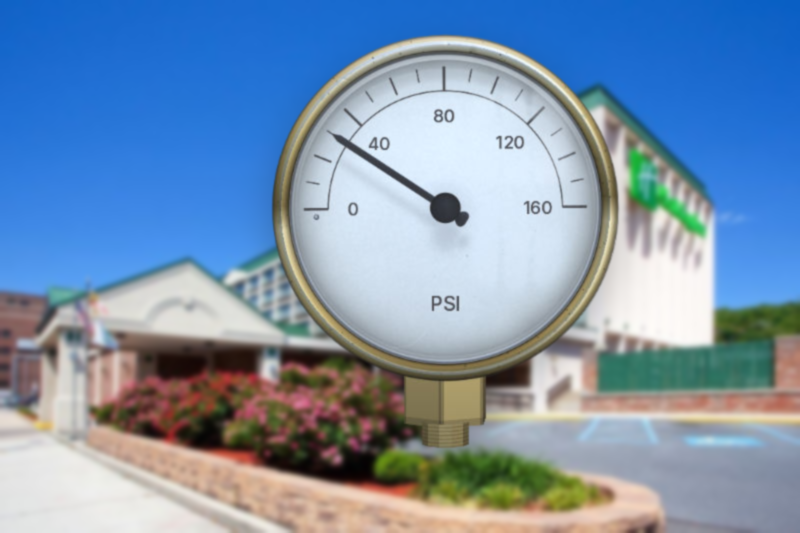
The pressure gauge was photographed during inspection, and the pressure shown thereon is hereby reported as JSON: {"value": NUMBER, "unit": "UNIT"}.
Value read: {"value": 30, "unit": "psi"}
